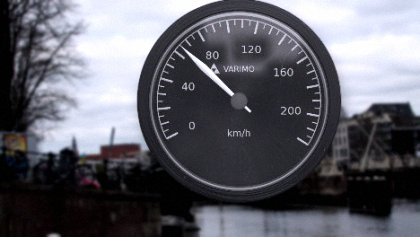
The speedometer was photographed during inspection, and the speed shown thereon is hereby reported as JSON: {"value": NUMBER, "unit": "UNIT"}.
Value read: {"value": 65, "unit": "km/h"}
